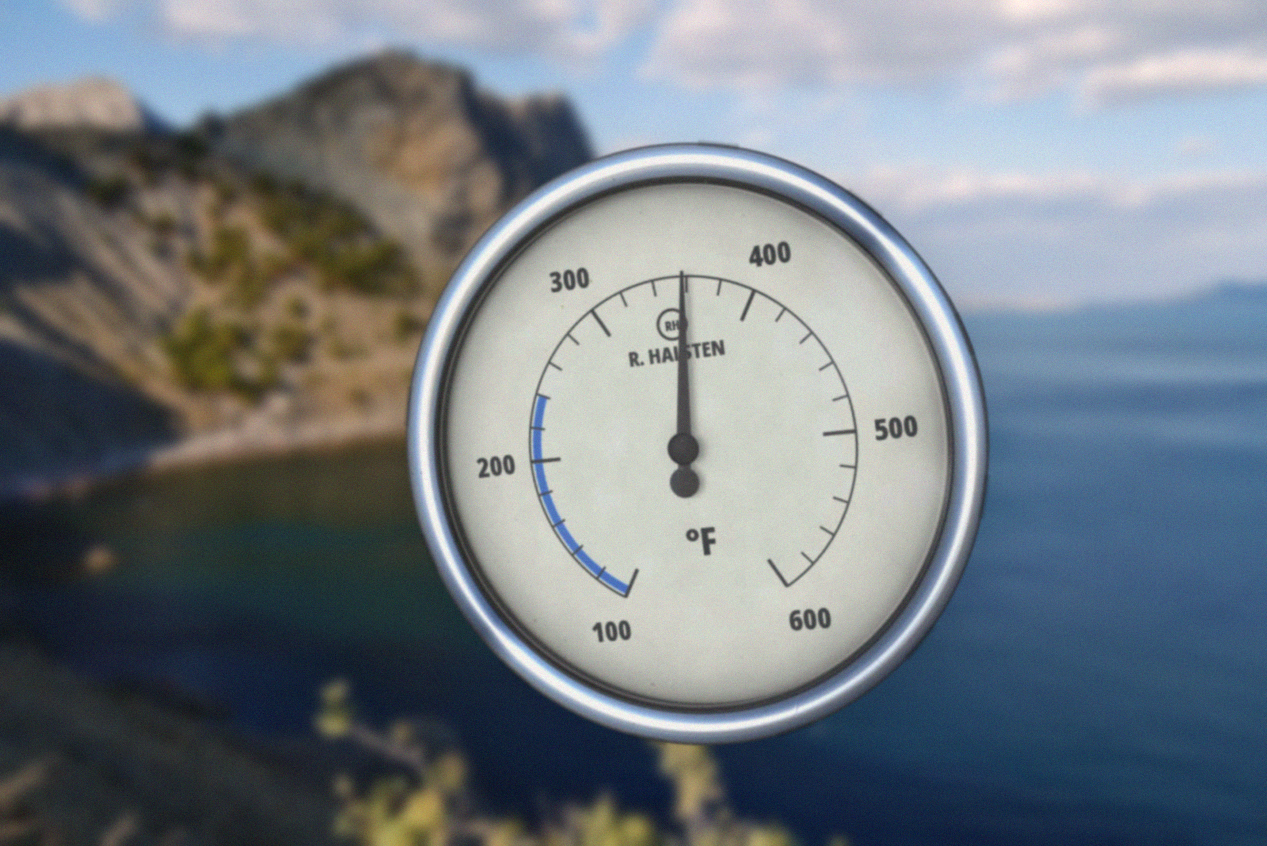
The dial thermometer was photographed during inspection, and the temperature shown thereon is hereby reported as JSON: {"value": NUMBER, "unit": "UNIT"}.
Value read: {"value": 360, "unit": "°F"}
